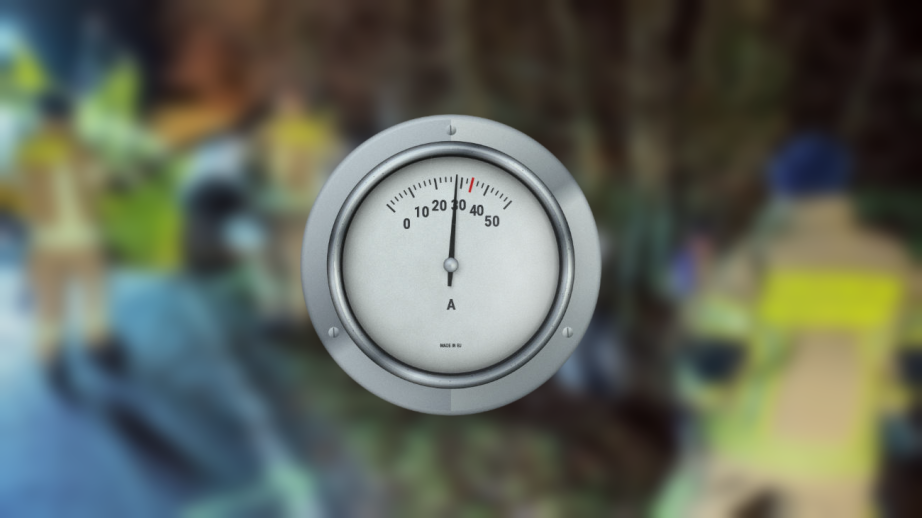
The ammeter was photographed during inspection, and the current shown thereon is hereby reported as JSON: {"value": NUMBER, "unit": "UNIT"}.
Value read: {"value": 28, "unit": "A"}
